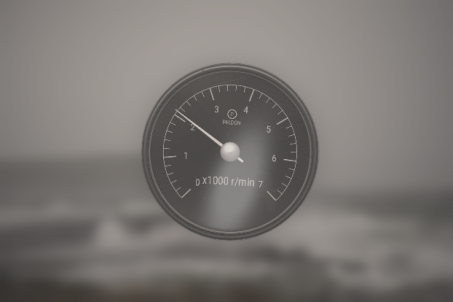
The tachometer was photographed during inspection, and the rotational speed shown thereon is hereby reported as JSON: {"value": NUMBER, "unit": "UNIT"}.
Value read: {"value": 2100, "unit": "rpm"}
